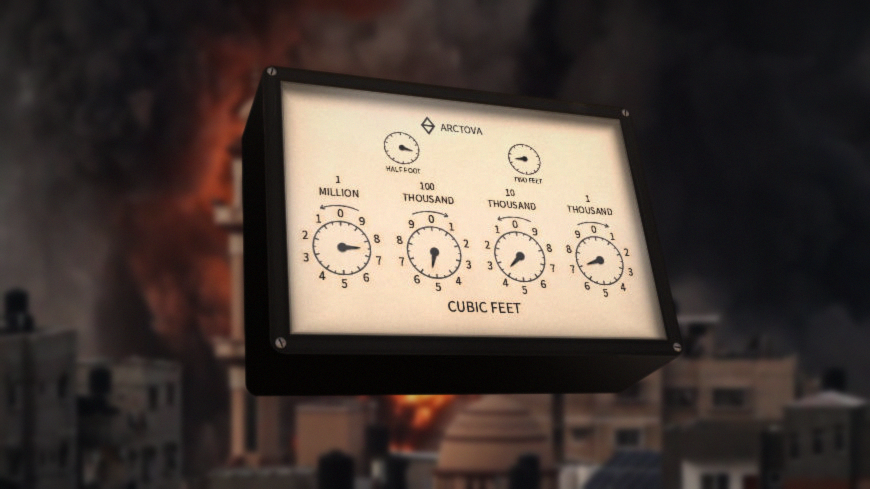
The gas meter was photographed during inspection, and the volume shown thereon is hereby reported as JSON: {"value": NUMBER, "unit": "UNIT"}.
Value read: {"value": 753700, "unit": "ft³"}
